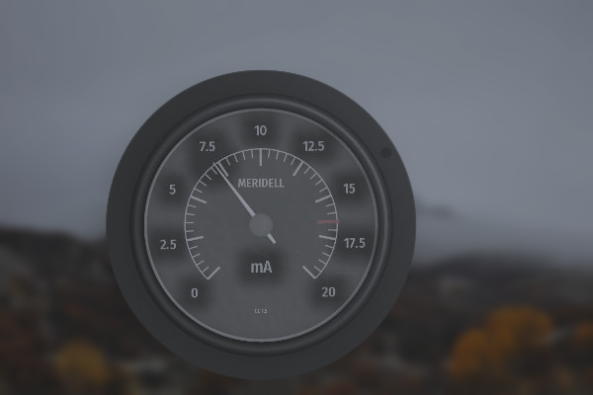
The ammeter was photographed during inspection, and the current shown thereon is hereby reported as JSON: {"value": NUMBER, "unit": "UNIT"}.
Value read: {"value": 7.25, "unit": "mA"}
